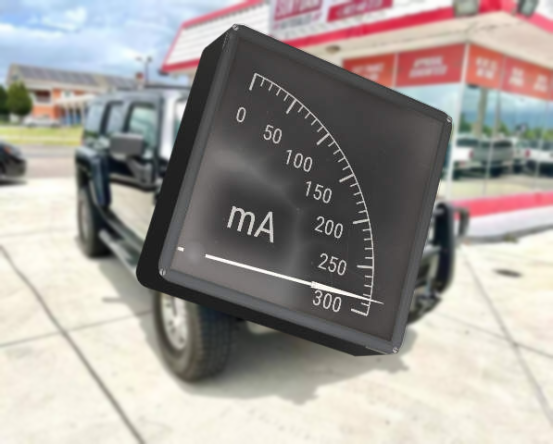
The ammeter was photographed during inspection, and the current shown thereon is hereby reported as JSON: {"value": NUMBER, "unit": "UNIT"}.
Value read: {"value": 285, "unit": "mA"}
